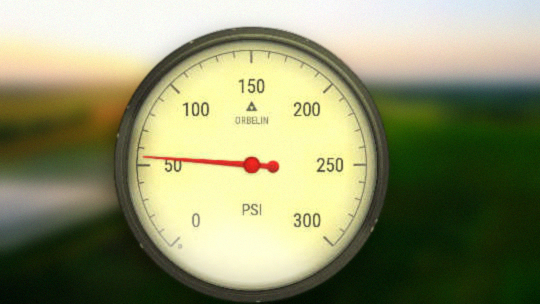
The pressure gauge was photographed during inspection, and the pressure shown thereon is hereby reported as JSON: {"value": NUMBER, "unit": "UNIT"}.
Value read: {"value": 55, "unit": "psi"}
